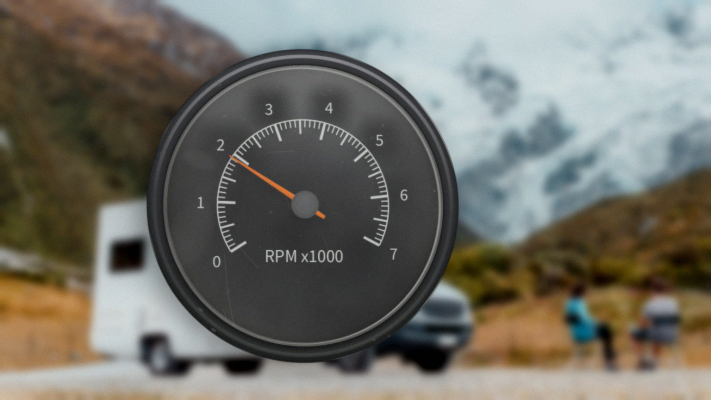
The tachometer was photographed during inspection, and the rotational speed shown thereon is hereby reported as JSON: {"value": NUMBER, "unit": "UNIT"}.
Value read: {"value": 1900, "unit": "rpm"}
